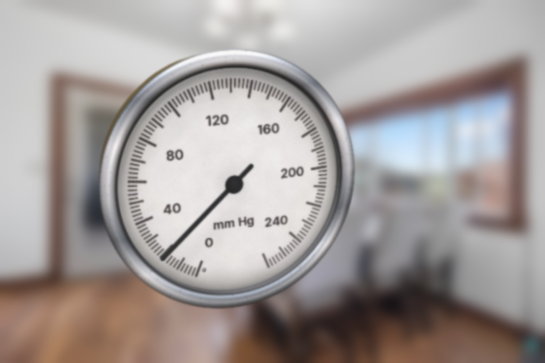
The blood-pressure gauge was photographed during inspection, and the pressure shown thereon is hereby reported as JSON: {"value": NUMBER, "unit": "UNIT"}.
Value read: {"value": 20, "unit": "mmHg"}
